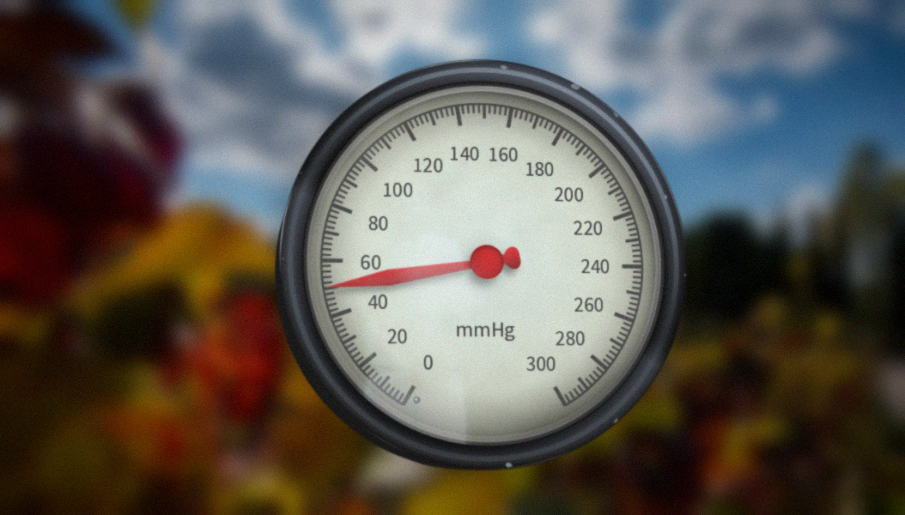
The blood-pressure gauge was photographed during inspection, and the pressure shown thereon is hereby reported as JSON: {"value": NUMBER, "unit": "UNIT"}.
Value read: {"value": 50, "unit": "mmHg"}
